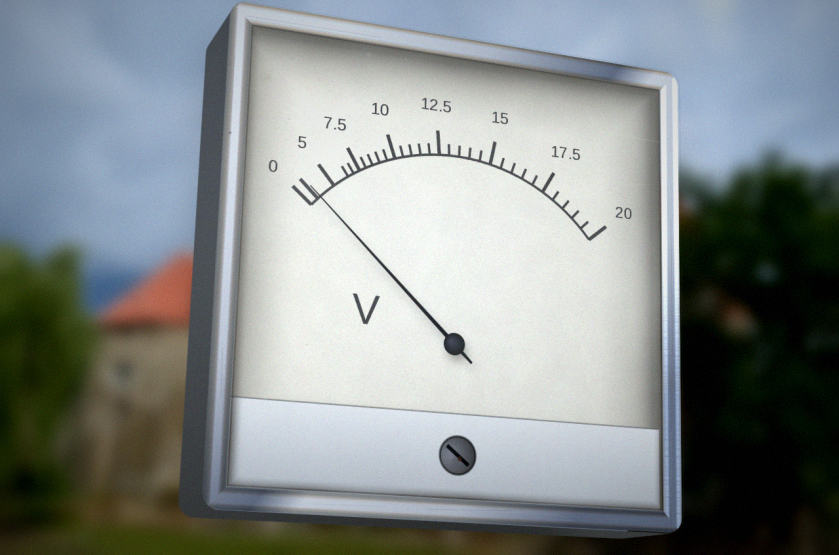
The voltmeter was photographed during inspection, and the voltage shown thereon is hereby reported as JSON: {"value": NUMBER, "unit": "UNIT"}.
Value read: {"value": 2.5, "unit": "V"}
